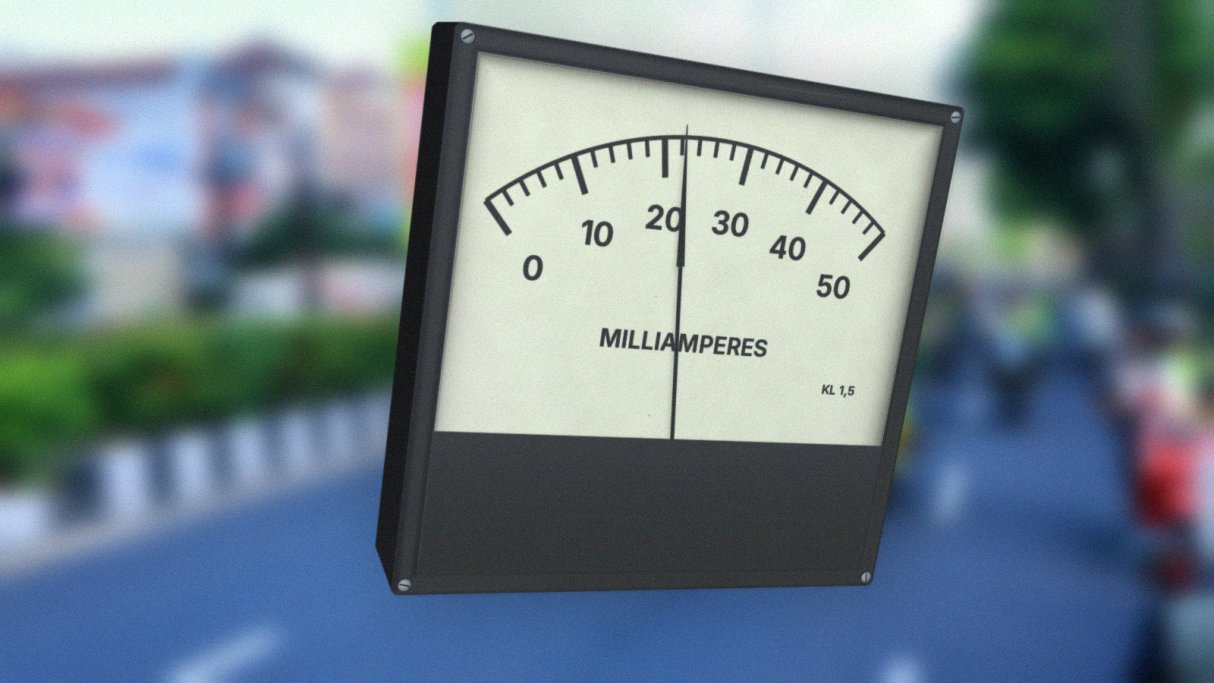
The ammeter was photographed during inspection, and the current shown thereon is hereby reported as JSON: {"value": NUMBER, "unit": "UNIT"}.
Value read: {"value": 22, "unit": "mA"}
